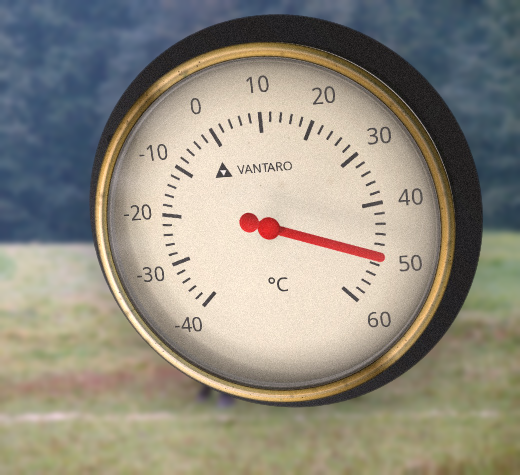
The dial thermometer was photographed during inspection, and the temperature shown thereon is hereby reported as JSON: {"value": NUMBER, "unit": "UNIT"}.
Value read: {"value": 50, "unit": "°C"}
